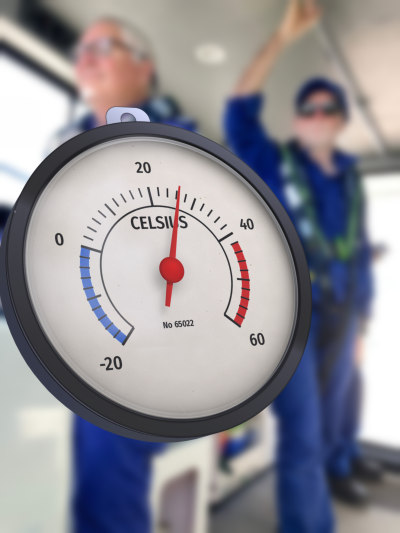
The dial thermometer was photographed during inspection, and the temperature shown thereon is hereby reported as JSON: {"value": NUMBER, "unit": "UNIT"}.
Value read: {"value": 26, "unit": "°C"}
